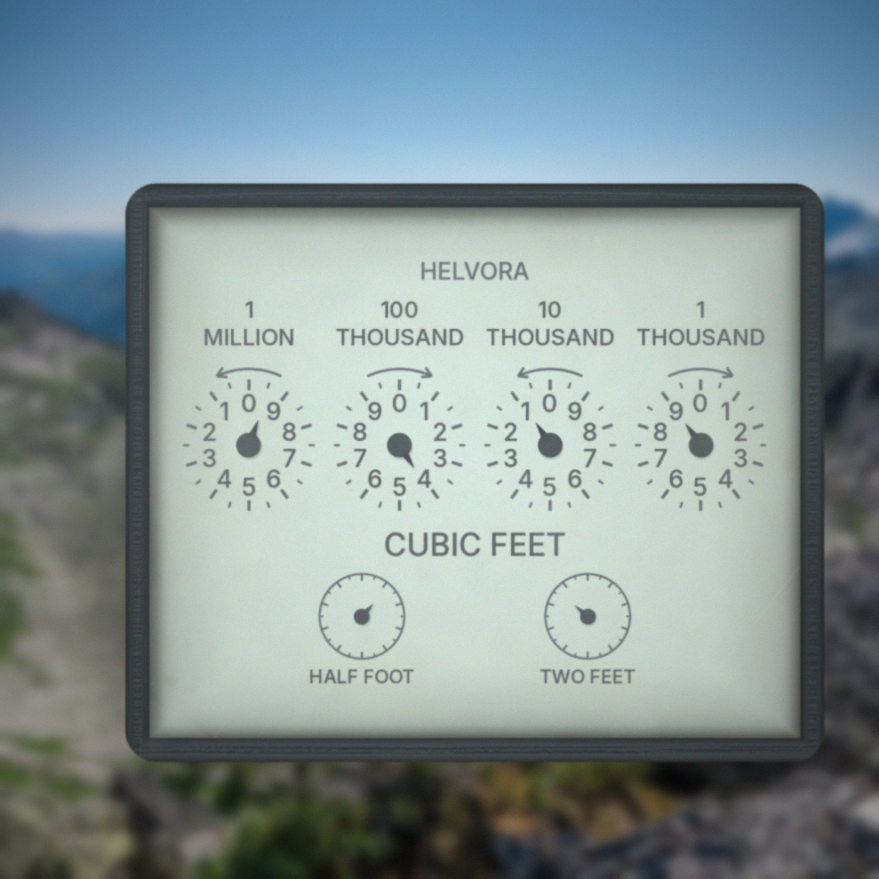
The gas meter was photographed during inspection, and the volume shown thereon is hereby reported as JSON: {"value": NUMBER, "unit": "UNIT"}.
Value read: {"value": 940900, "unit": "ft³"}
